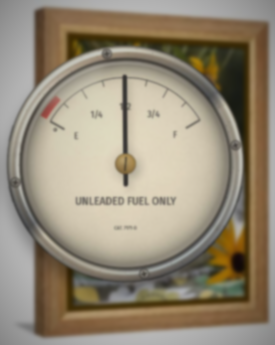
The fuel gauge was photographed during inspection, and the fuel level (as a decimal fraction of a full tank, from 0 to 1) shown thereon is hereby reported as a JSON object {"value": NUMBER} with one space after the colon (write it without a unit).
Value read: {"value": 0.5}
